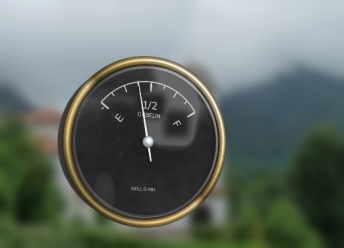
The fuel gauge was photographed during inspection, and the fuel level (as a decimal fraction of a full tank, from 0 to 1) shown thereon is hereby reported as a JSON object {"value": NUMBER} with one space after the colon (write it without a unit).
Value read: {"value": 0.375}
